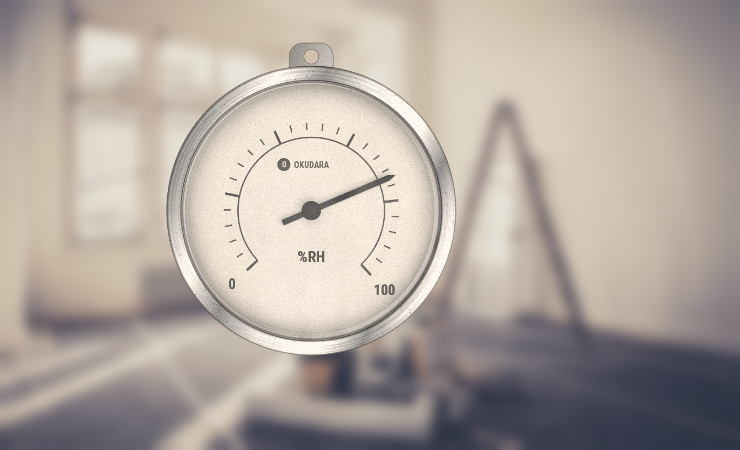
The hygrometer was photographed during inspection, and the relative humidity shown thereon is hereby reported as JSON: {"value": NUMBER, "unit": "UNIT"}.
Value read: {"value": 74, "unit": "%"}
